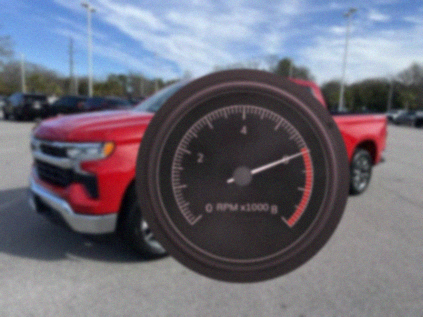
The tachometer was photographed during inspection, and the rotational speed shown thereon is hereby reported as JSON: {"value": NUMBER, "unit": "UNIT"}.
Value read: {"value": 6000, "unit": "rpm"}
